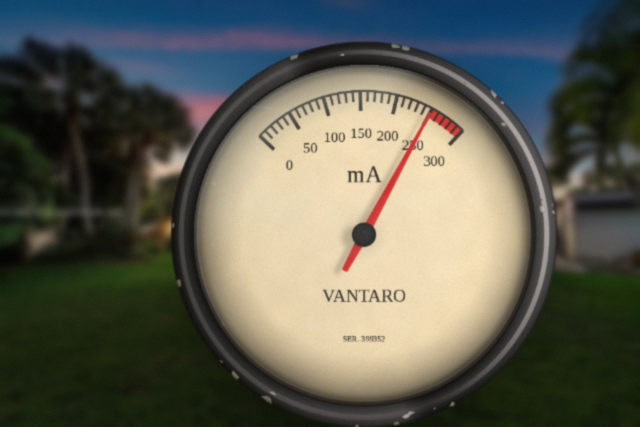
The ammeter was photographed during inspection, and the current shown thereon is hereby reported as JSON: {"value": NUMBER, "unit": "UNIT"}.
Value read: {"value": 250, "unit": "mA"}
